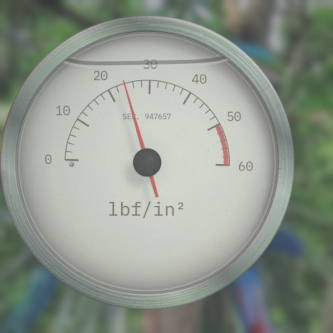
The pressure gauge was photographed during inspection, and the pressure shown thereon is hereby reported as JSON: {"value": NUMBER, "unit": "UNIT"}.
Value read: {"value": 24, "unit": "psi"}
